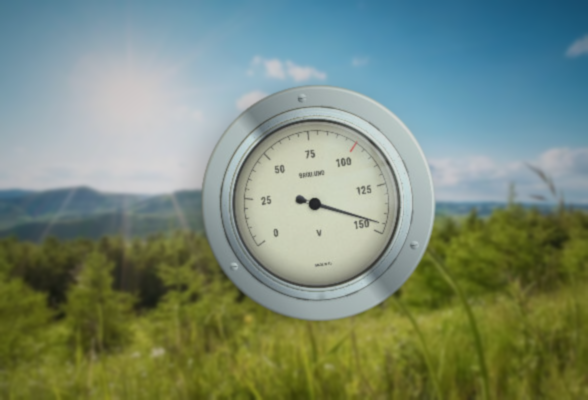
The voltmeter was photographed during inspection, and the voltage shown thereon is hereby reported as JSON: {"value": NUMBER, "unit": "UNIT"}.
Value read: {"value": 145, "unit": "V"}
